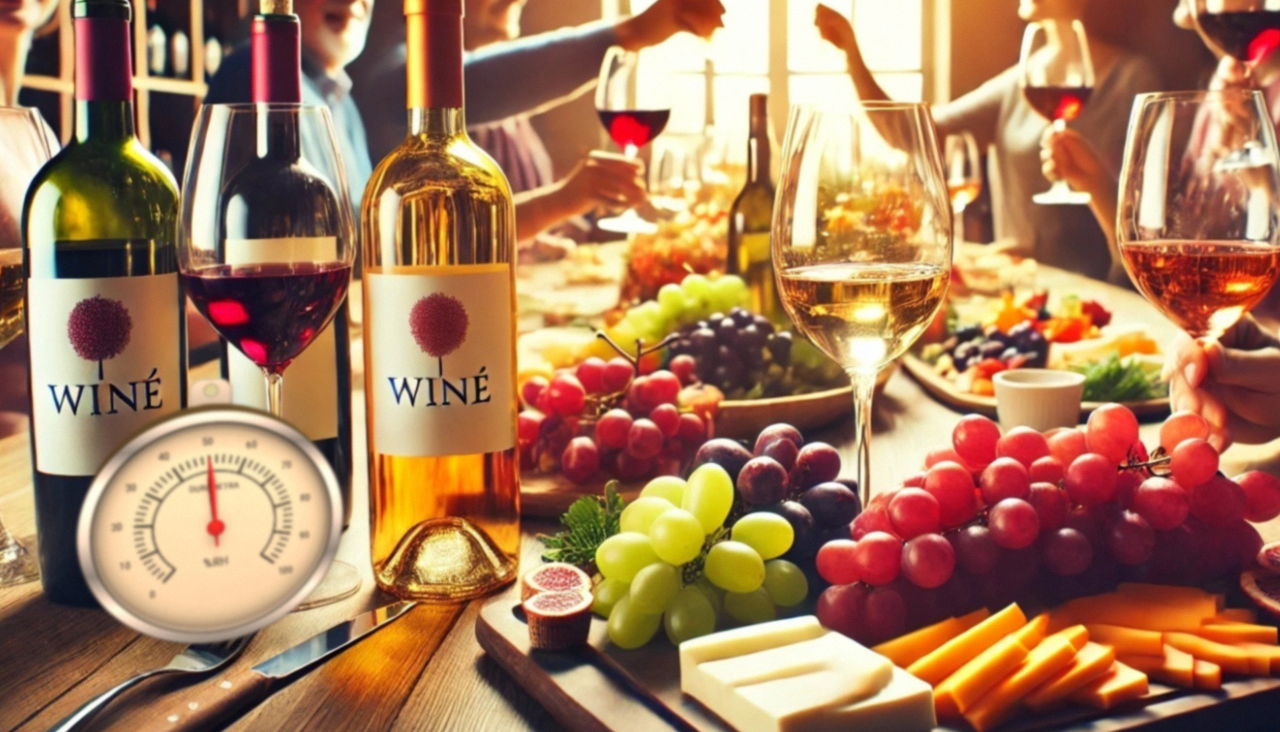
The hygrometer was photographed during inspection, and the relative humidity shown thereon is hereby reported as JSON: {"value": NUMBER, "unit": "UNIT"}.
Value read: {"value": 50, "unit": "%"}
